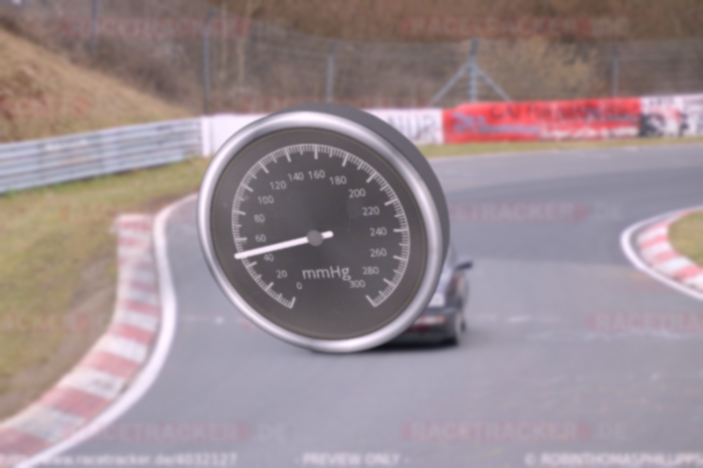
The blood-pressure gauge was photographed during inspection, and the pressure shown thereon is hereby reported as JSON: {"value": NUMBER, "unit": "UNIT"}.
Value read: {"value": 50, "unit": "mmHg"}
